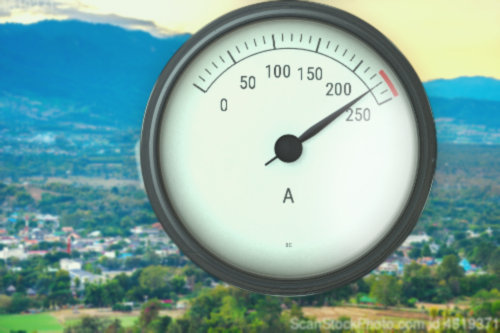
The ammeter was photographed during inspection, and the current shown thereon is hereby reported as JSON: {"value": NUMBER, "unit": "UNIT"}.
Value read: {"value": 230, "unit": "A"}
